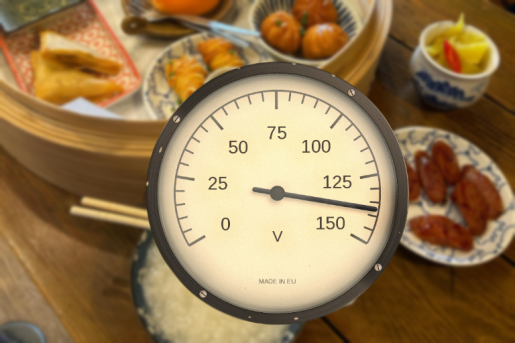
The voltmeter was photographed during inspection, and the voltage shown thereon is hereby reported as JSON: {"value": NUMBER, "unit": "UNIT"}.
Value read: {"value": 137.5, "unit": "V"}
